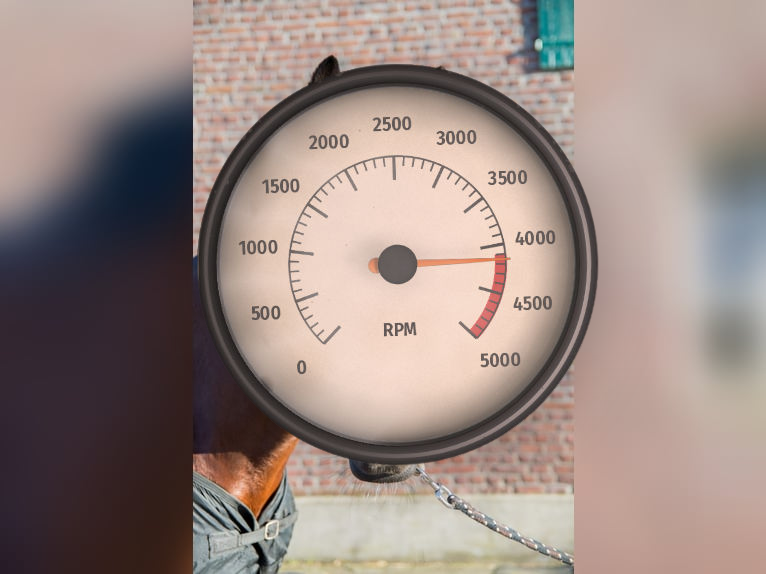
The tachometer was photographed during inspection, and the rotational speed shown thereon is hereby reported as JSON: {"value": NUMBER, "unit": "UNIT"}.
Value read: {"value": 4150, "unit": "rpm"}
